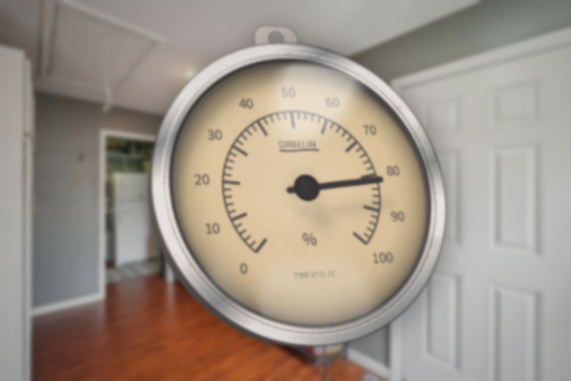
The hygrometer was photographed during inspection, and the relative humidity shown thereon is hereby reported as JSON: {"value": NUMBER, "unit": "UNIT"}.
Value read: {"value": 82, "unit": "%"}
